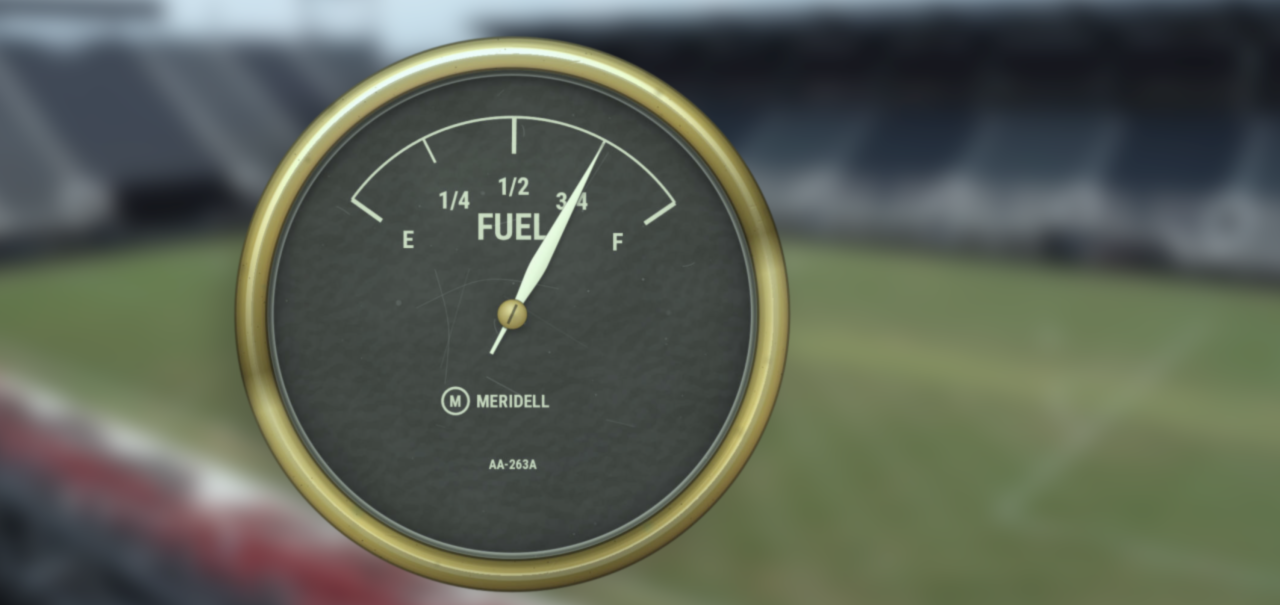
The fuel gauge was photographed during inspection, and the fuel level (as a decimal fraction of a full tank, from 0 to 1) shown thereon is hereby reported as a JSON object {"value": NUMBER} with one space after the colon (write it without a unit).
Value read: {"value": 0.75}
